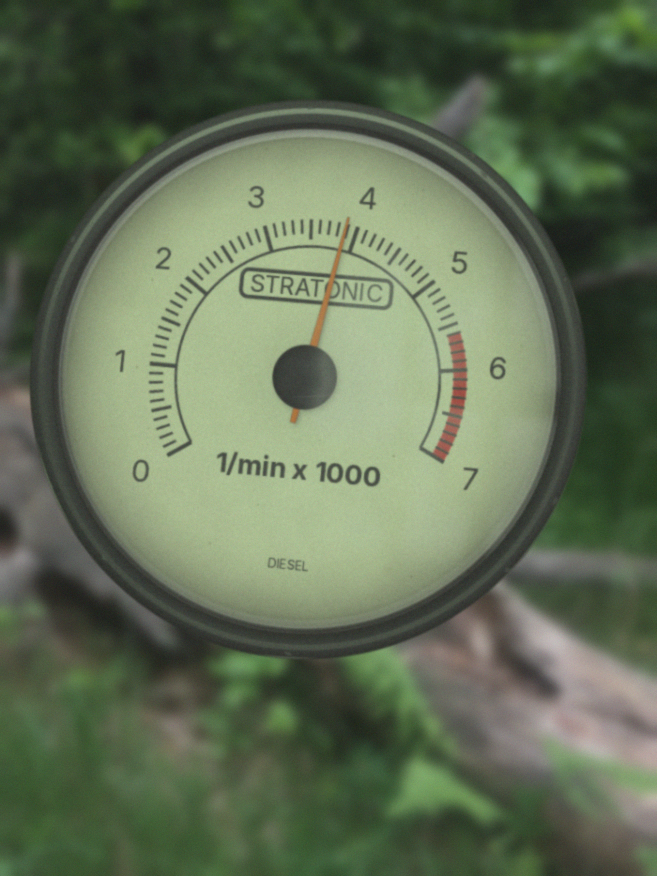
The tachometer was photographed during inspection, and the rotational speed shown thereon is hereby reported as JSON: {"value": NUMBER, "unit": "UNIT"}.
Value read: {"value": 3900, "unit": "rpm"}
